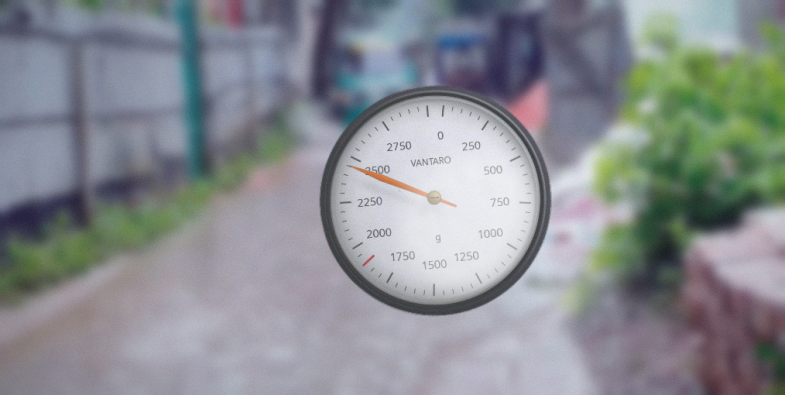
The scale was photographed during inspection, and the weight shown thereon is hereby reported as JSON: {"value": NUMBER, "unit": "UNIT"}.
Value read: {"value": 2450, "unit": "g"}
